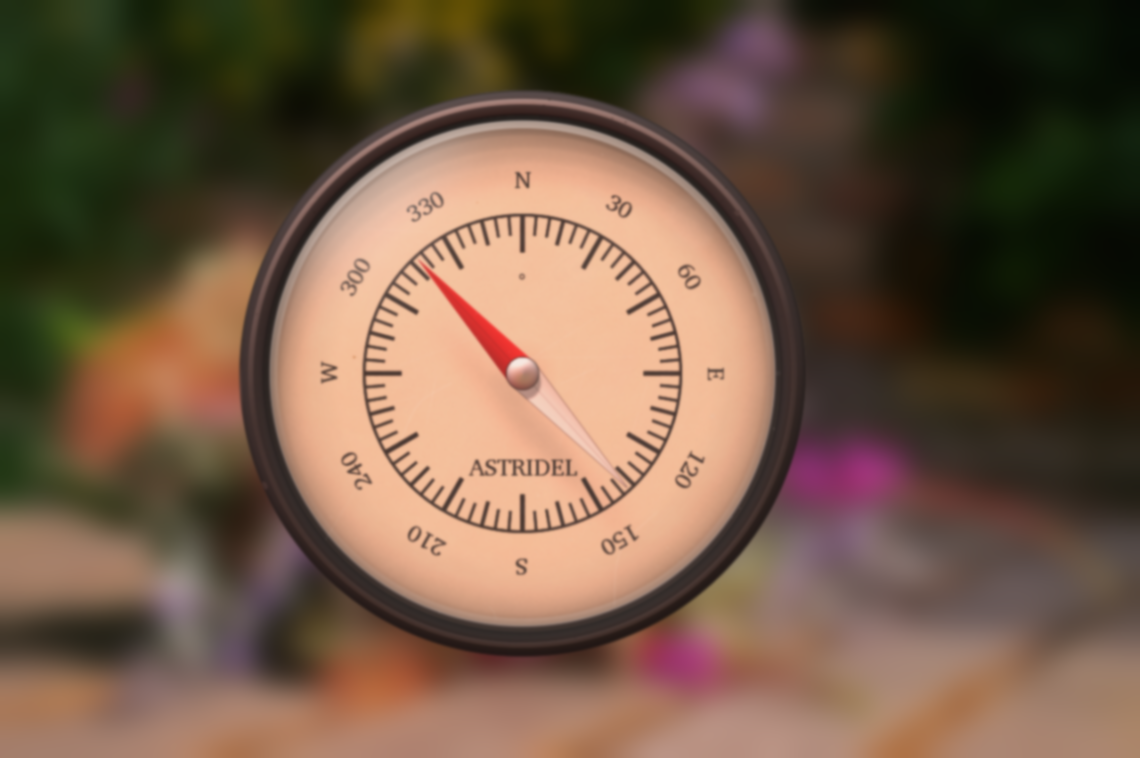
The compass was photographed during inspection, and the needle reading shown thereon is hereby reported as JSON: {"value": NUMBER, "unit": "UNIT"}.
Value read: {"value": 317.5, "unit": "°"}
